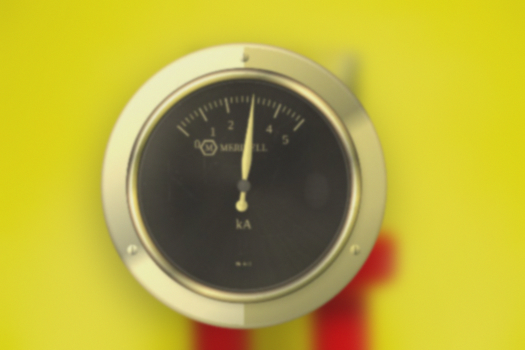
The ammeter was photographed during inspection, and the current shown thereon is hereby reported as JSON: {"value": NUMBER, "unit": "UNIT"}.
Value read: {"value": 3, "unit": "kA"}
